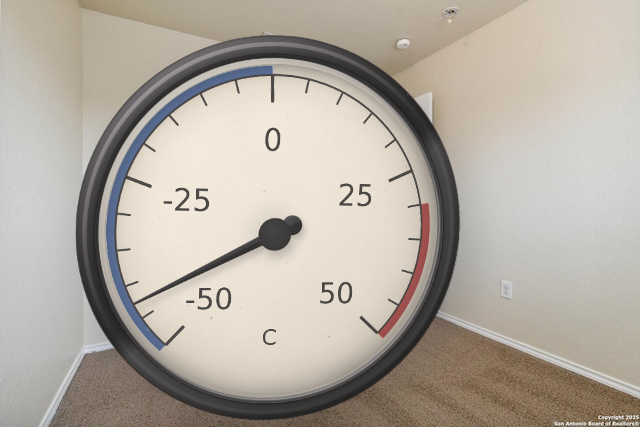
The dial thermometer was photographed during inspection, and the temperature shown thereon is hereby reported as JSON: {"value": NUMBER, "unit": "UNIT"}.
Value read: {"value": -42.5, "unit": "°C"}
